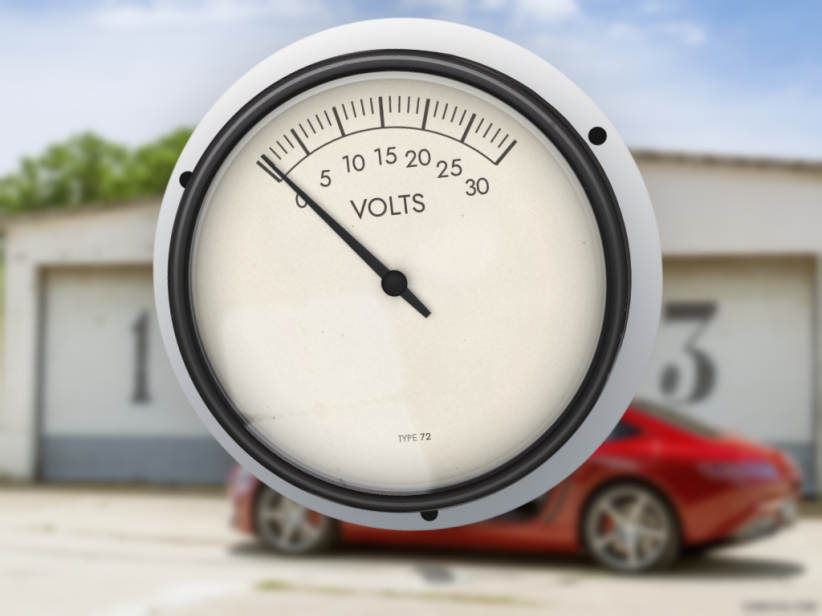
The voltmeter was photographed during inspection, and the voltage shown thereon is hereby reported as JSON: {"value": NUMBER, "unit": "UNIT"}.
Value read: {"value": 1, "unit": "V"}
